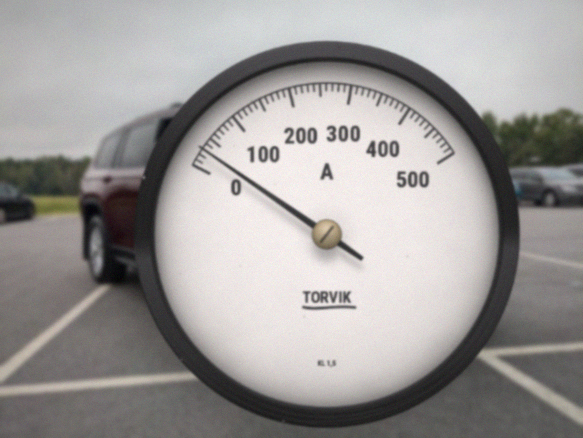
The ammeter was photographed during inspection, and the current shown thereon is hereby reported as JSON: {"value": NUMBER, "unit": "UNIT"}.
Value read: {"value": 30, "unit": "A"}
